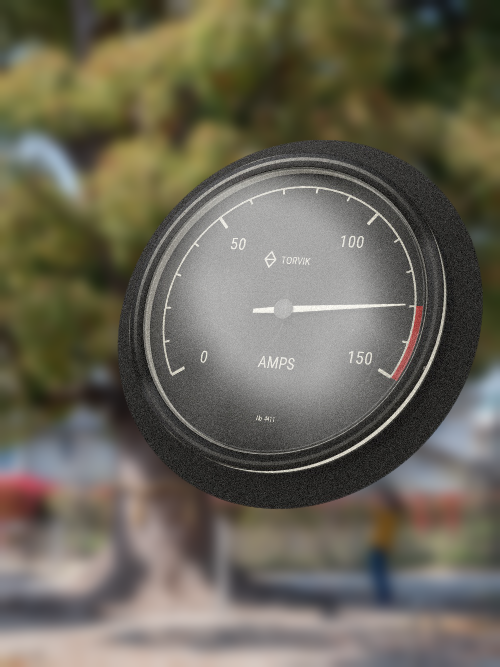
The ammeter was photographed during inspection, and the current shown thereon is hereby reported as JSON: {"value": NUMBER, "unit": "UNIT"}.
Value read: {"value": 130, "unit": "A"}
